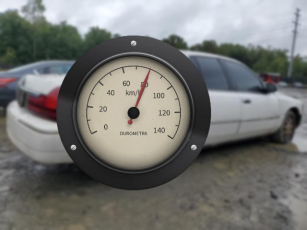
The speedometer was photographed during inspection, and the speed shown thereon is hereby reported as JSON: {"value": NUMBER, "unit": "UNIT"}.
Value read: {"value": 80, "unit": "km/h"}
